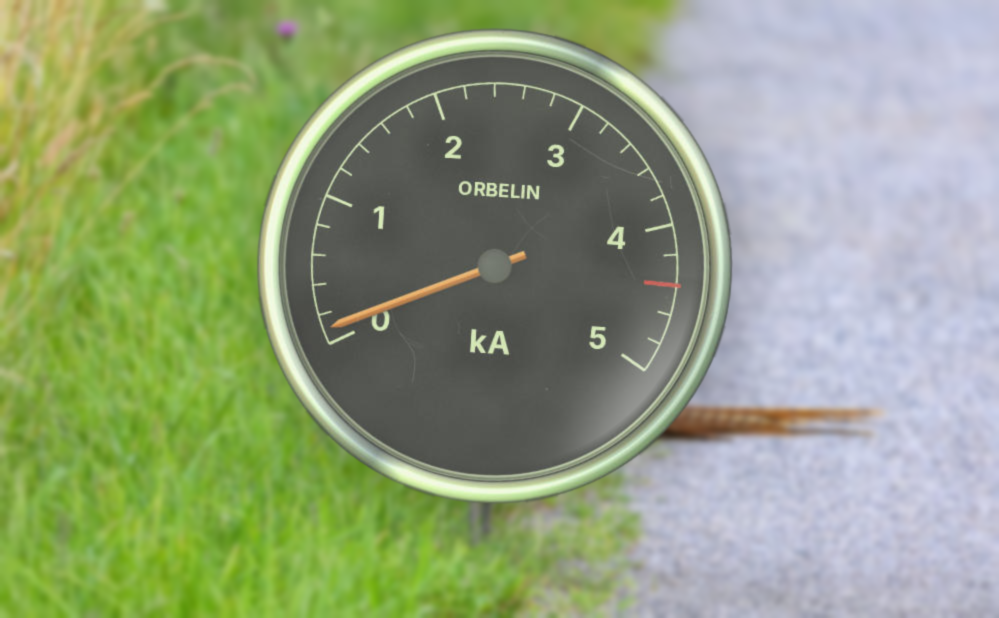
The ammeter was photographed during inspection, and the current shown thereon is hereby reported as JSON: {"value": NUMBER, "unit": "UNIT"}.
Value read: {"value": 0.1, "unit": "kA"}
